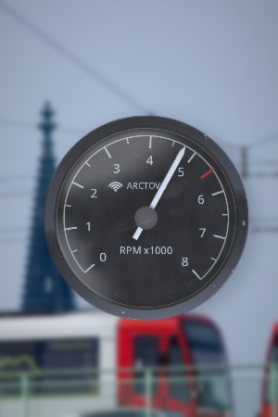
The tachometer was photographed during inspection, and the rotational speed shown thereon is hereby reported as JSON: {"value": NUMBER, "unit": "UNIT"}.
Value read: {"value": 4750, "unit": "rpm"}
